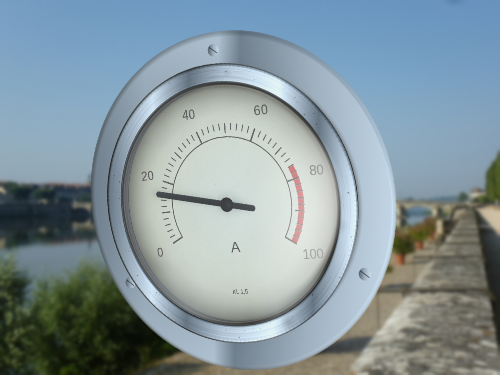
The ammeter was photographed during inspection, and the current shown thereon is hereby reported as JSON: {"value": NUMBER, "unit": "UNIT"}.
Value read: {"value": 16, "unit": "A"}
